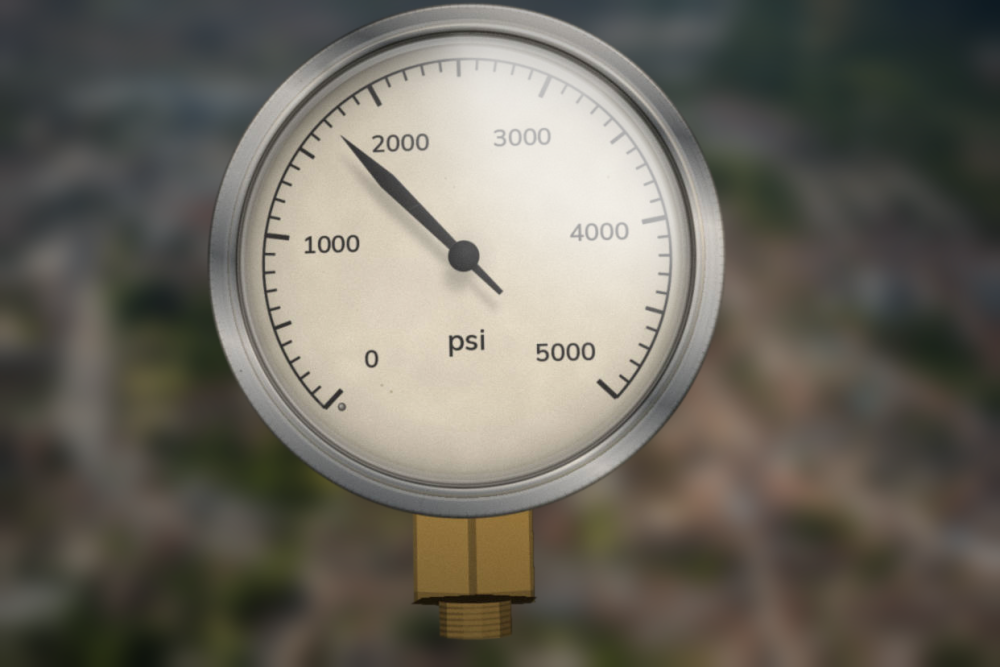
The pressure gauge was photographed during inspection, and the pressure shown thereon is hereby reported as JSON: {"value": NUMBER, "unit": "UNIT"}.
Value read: {"value": 1700, "unit": "psi"}
